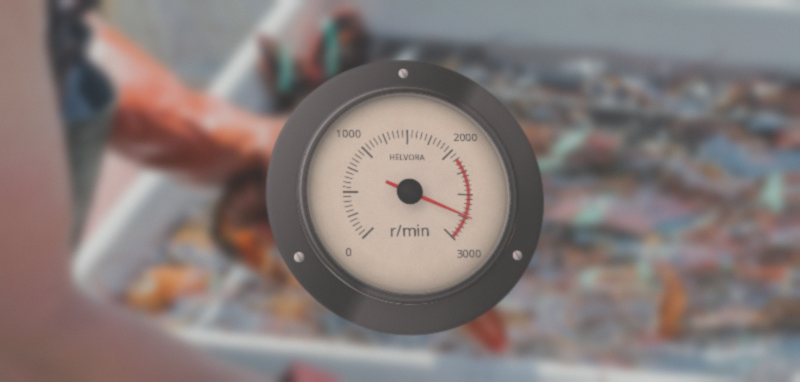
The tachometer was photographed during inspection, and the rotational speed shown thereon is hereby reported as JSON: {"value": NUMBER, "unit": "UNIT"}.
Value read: {"value": 2750, "unit": "rpm"}
